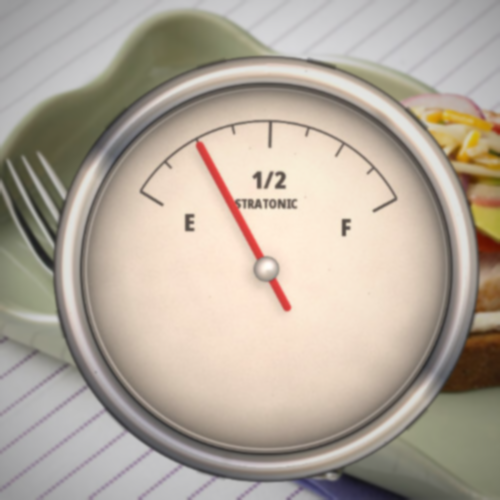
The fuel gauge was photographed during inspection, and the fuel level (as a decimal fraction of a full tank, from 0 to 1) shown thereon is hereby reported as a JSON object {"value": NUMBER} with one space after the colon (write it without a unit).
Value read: {"value": 0.25}
